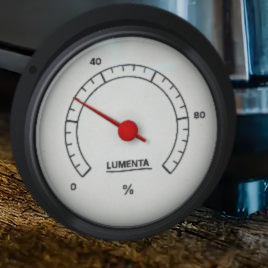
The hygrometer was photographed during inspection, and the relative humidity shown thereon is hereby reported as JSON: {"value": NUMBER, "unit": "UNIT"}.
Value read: {"value": 28, "unit": "%"}
